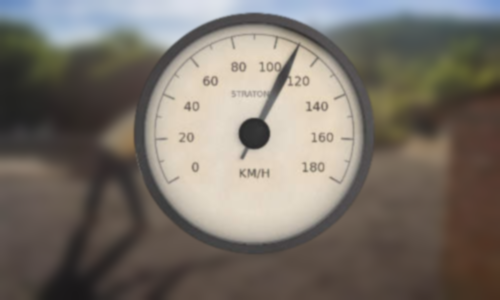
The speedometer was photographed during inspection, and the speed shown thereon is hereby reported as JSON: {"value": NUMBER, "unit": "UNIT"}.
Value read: {"value": 110, "unit": "km/h"}
